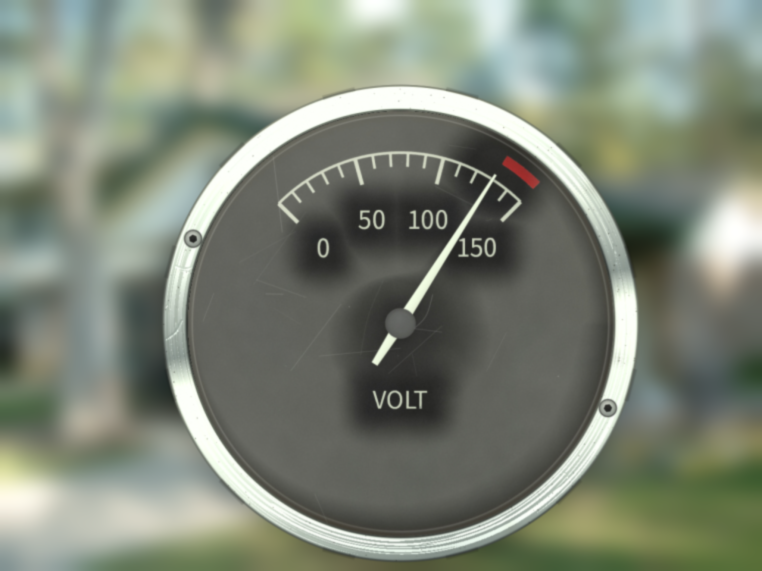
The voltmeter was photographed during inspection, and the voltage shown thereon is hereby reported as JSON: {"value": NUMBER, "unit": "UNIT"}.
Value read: {"value": 130, "unit": "V"}
